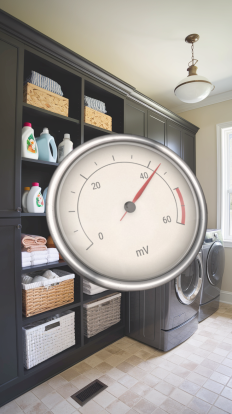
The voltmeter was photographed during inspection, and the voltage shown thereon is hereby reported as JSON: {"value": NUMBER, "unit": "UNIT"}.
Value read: {"value": 42.5, "unit": "mV"}
